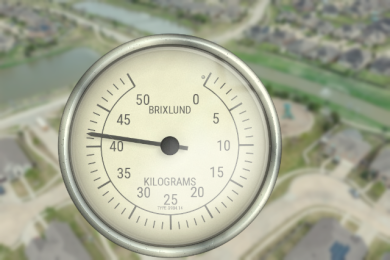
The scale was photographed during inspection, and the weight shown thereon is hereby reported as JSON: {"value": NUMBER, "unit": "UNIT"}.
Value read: {"value": 41.5, "unit": "kg"}
